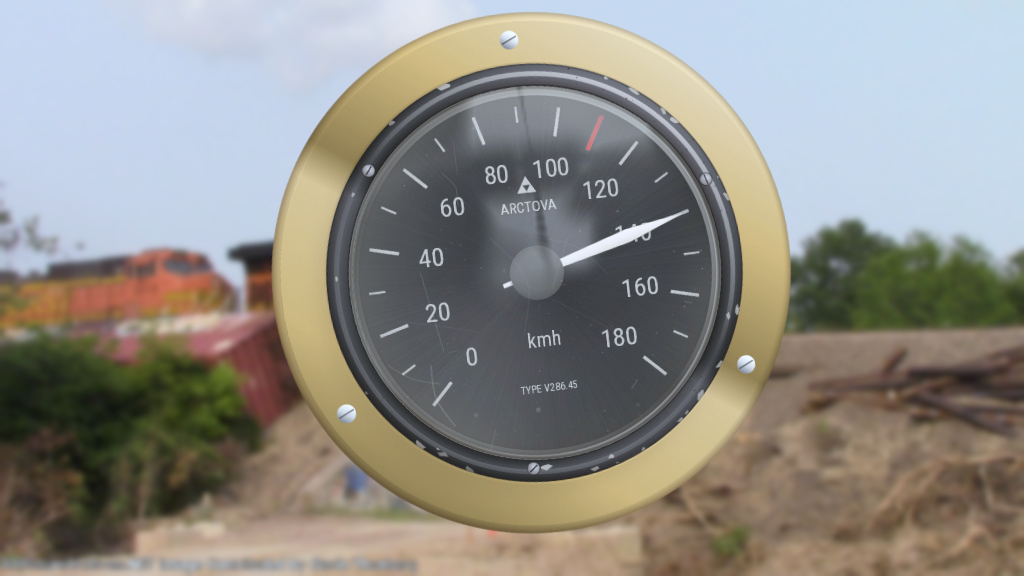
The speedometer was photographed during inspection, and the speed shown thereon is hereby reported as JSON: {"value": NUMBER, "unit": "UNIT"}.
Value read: {"value": 140, "unit": "km/h"}
